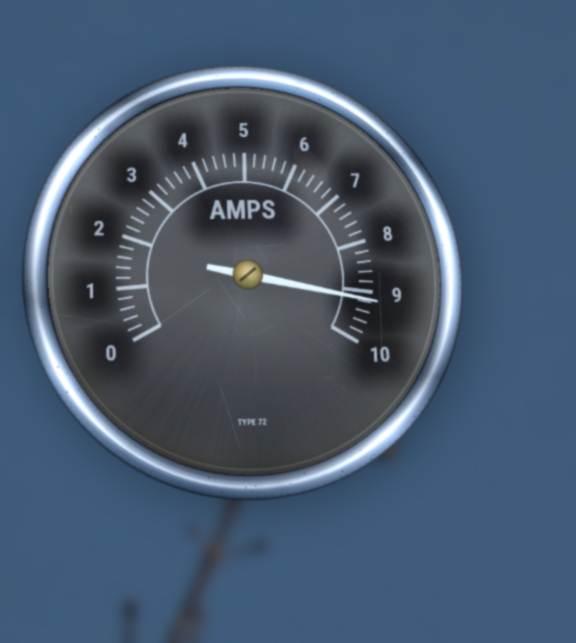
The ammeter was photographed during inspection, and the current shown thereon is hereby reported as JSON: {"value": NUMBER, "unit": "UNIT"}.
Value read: {"value": 9.2, "unit": "A"}
